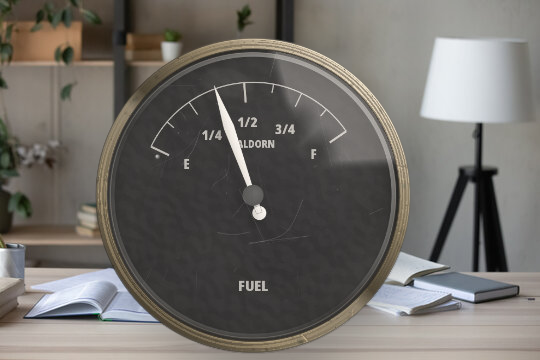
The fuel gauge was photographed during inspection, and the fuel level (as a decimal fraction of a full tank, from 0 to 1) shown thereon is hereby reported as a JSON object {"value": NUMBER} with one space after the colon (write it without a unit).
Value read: {"value": 0.375}
